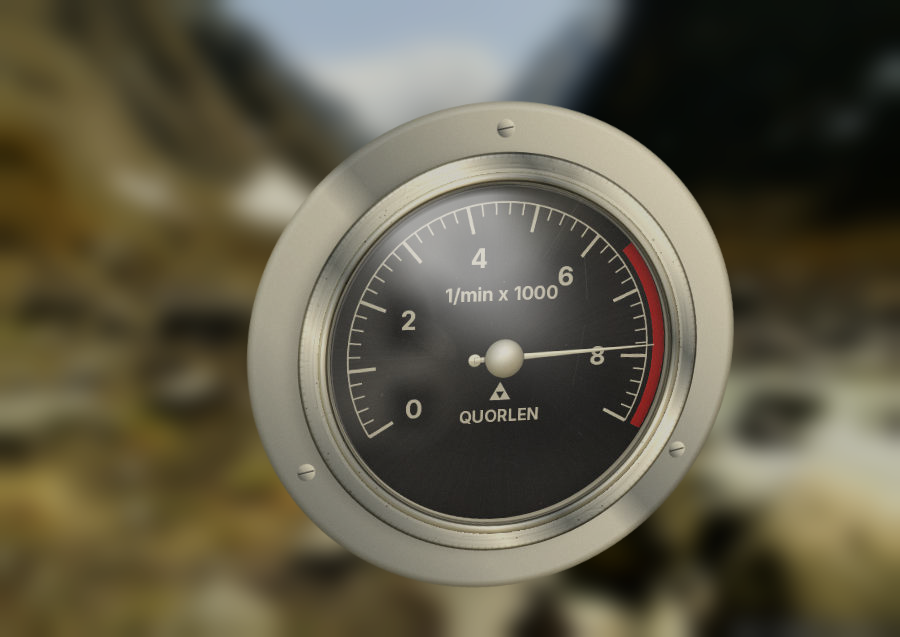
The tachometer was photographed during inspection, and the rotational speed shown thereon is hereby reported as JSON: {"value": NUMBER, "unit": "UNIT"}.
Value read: {"value": 7800, "unit": "rpm"}
